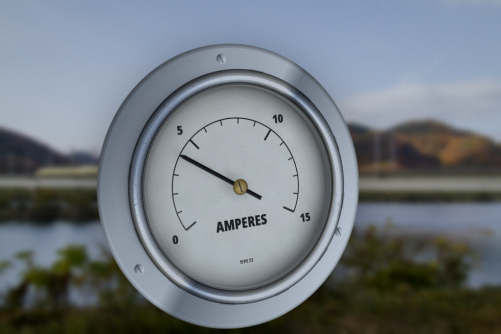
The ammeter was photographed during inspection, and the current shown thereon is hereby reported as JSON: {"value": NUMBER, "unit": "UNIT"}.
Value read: {"value": 4, "unit": "A"}
